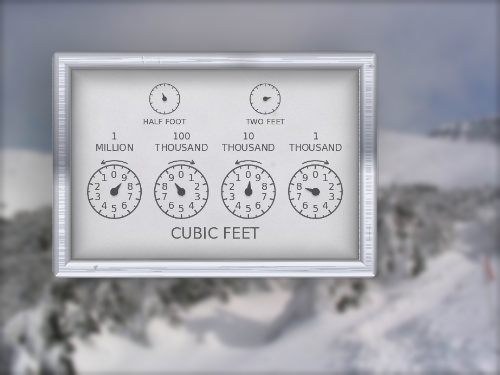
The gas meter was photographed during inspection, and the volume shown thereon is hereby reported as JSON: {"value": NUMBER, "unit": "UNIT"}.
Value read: {"value": 889800, "unit": "ft³"}
